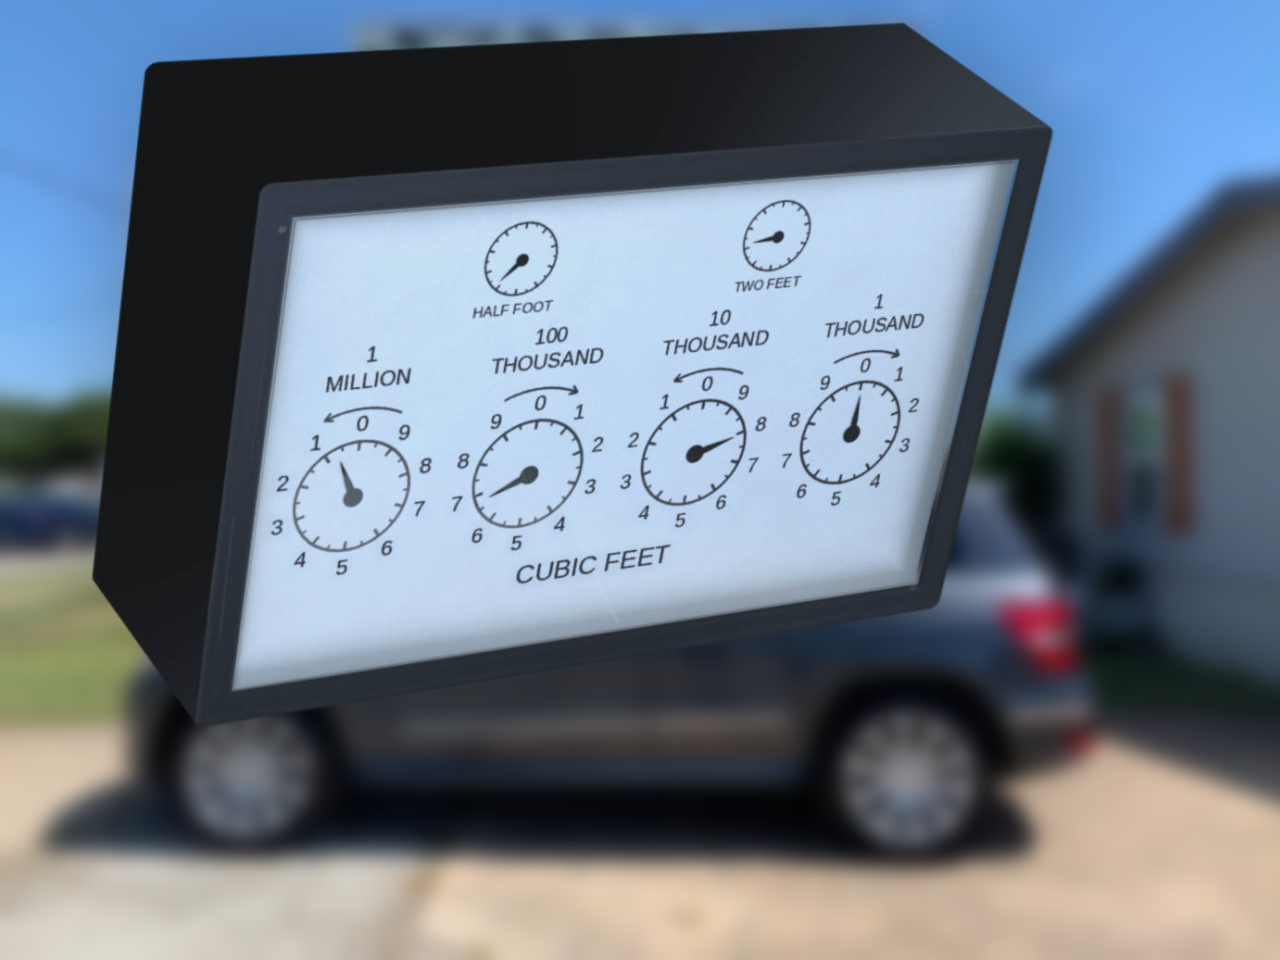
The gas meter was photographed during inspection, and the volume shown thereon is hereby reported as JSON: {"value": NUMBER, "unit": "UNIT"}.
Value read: {"value": 68000, "unit": "ft³"}
